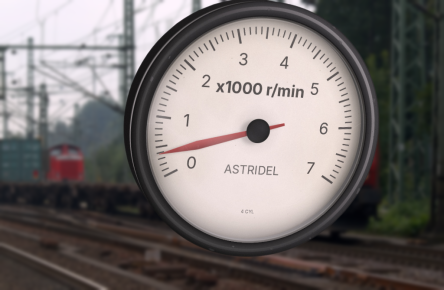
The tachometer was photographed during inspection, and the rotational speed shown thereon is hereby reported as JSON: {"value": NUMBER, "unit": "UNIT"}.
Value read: {"value": 400, "unit": "rpm"}
